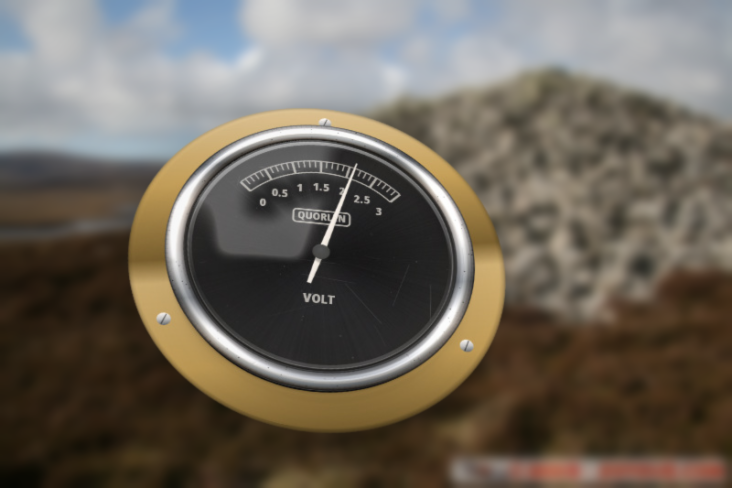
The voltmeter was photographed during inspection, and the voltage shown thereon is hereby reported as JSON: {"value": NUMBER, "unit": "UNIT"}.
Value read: {"value": 2.1, "unit": "V"}
